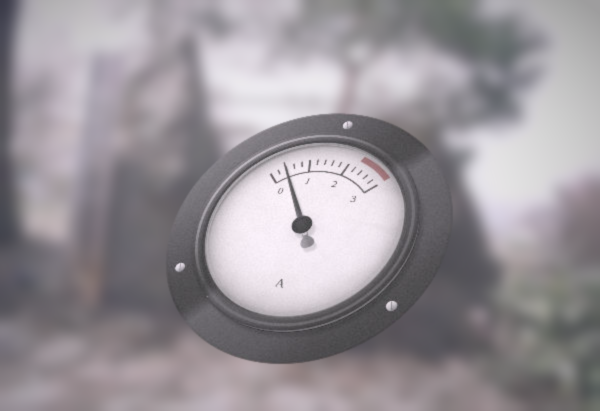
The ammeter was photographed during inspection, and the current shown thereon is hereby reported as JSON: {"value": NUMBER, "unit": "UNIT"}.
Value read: {"value": 0.4, "unit": "A"}
